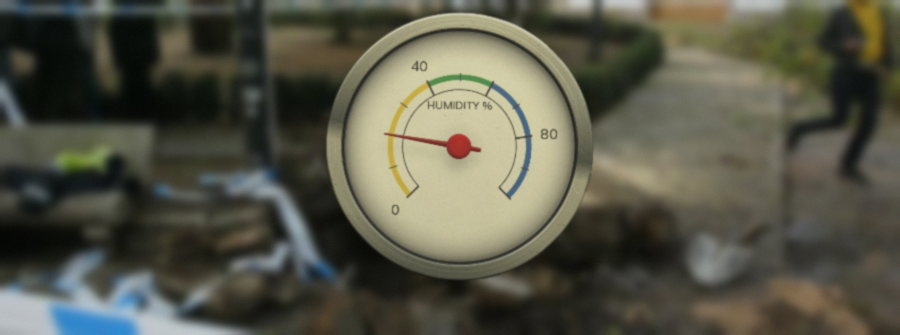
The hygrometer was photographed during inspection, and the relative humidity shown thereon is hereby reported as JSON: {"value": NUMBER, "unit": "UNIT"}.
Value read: {"value": 20, "unit": "%"}
